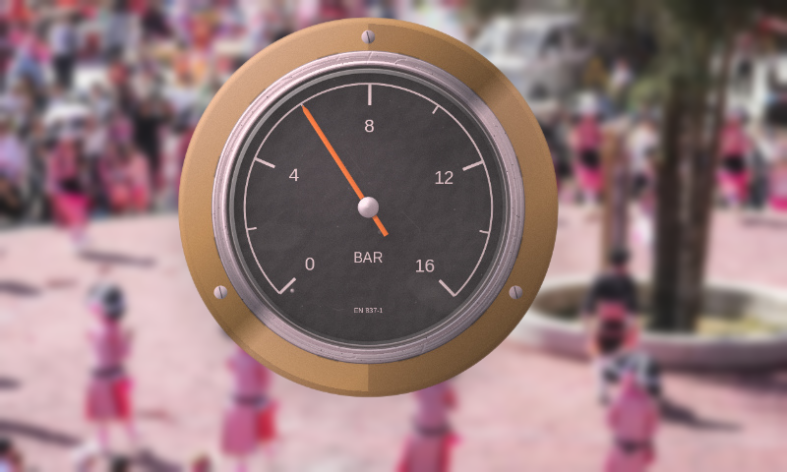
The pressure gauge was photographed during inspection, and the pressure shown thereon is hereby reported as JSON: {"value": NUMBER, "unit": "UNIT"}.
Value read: {"value": 6, "unit": "bar"}
